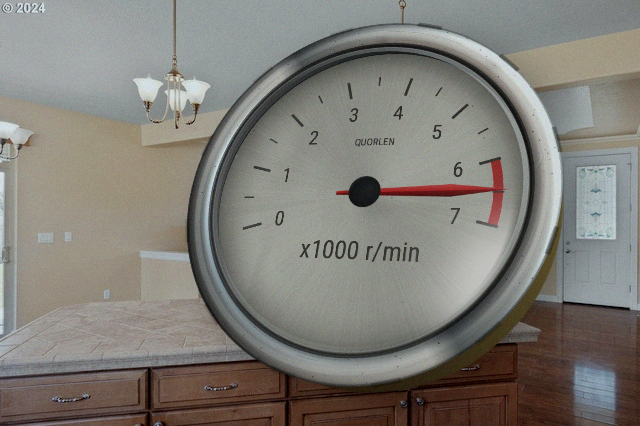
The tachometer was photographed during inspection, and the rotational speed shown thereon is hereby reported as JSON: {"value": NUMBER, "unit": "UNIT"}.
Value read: {"value": 6500, "unit": "rpm"}
